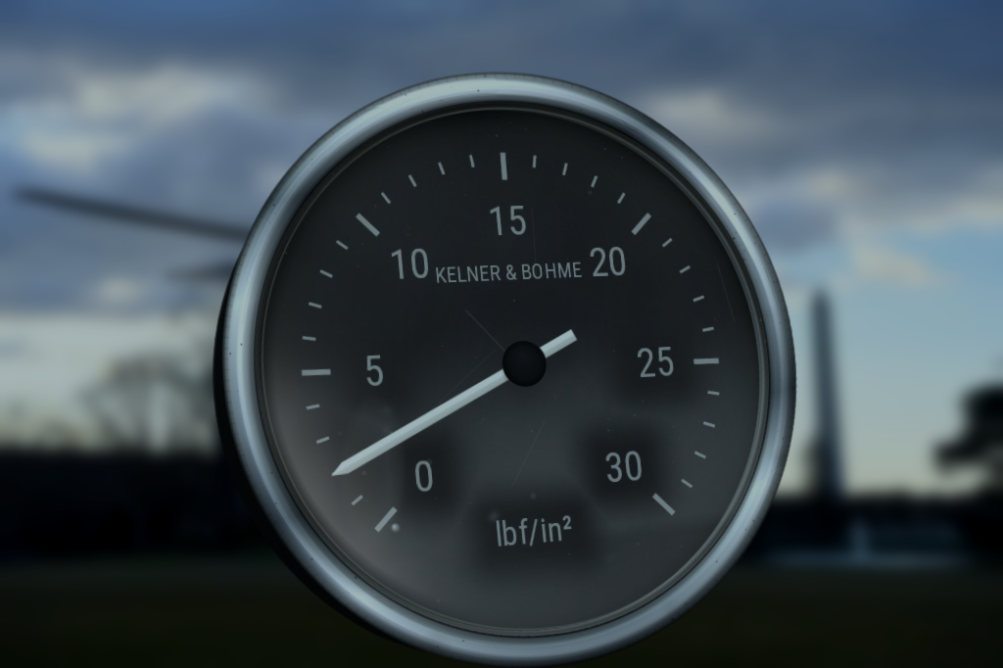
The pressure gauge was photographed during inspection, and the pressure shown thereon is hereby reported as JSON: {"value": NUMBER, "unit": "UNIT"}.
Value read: {"value": 2, "unit": "psi"}
